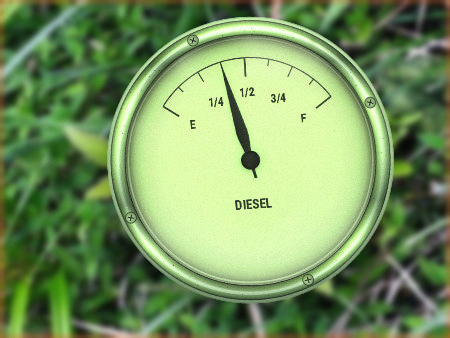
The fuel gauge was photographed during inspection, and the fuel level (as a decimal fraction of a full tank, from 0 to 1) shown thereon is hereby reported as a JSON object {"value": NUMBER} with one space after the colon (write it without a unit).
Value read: {"value": 0.375}
